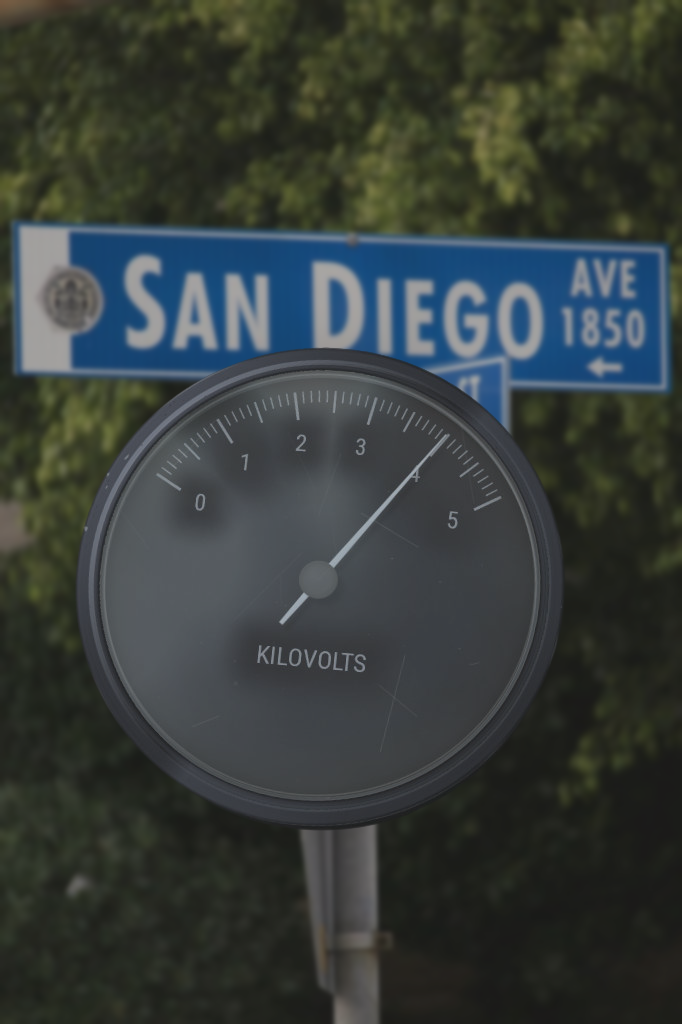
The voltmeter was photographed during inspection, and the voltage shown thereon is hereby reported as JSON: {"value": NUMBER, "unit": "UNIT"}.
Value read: {"value": 4, "unit": "kV"}
